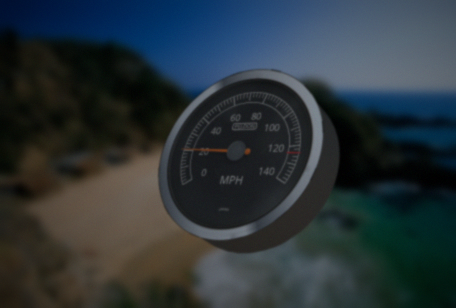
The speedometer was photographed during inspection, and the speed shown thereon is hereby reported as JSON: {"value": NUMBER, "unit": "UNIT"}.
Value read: {"value": 20, "unit": "mph"}
